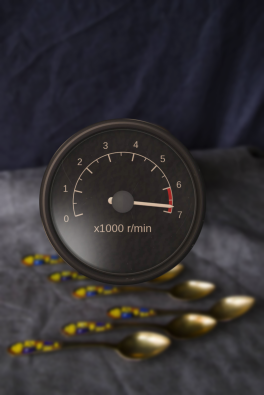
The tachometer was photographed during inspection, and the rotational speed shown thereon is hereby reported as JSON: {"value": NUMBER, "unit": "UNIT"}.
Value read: {"value": 6750, "unit": "rpm"}
